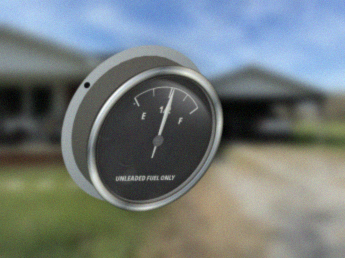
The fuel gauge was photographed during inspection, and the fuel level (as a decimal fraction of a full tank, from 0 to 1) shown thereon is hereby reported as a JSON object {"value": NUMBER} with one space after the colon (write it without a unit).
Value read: {"value": 0.5}
